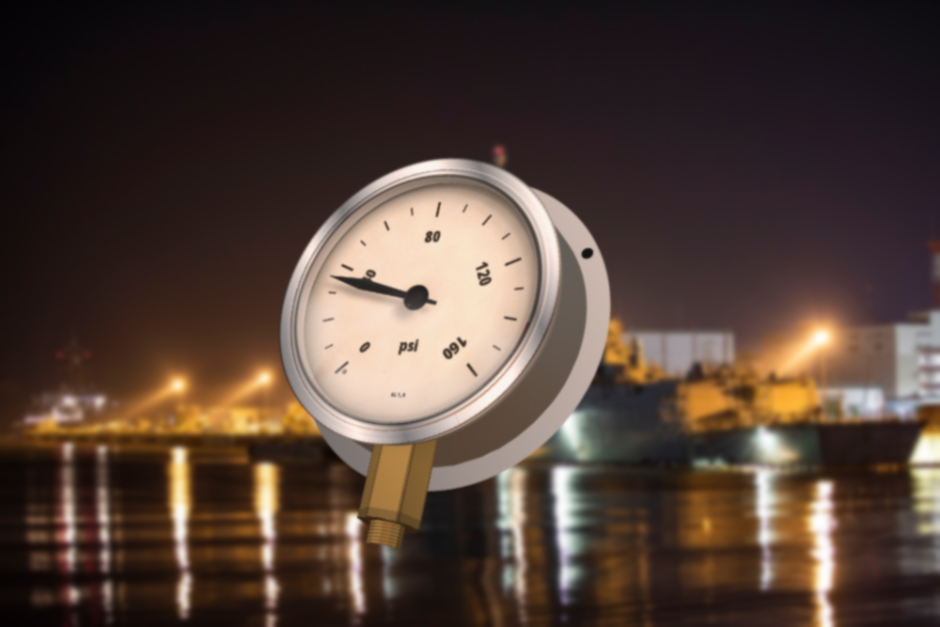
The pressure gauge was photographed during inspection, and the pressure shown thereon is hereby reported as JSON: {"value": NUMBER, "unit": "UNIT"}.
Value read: {"value": 35, "unit": "psi"}
